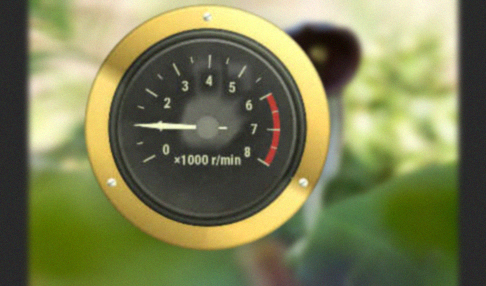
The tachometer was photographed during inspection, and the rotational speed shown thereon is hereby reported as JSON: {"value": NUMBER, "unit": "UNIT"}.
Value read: {"value": 1000, "unit": "rpm"}
